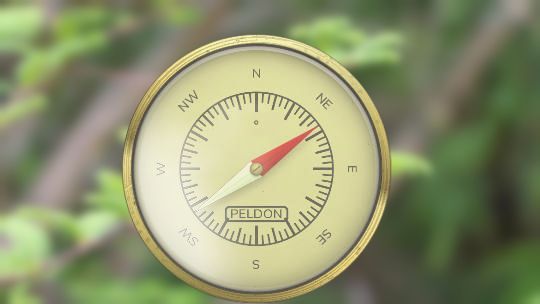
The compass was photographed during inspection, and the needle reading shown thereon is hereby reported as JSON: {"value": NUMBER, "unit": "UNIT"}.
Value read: {"value": 55, "unit": "°"}
